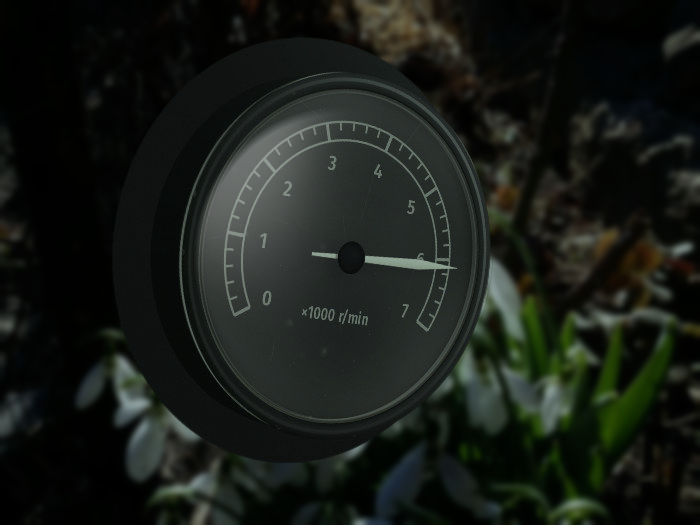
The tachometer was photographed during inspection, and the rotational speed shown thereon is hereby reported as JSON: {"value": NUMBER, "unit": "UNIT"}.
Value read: {"value": 6100, "unit": "rpm"}
